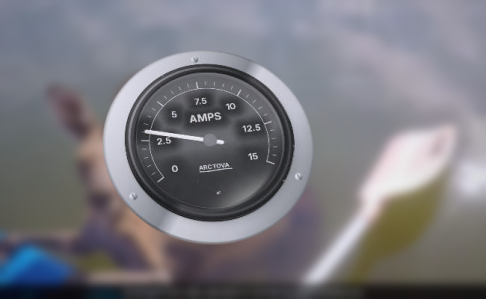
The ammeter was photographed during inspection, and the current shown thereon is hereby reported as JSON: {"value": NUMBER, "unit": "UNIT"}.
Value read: {"value": 3, "unit": "A"}
